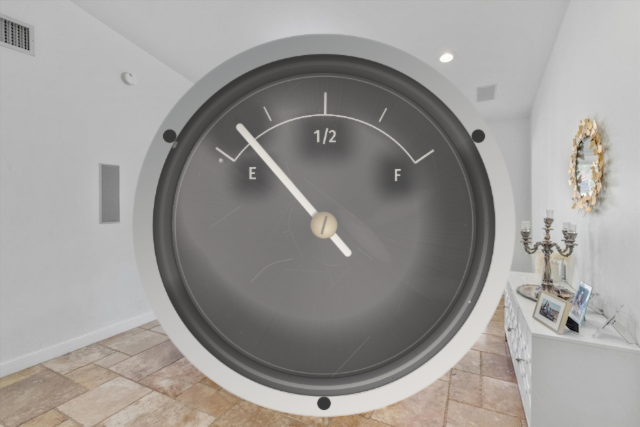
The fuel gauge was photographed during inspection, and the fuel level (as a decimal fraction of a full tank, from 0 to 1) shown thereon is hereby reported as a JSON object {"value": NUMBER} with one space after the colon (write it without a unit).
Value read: {"value": 0.125}
